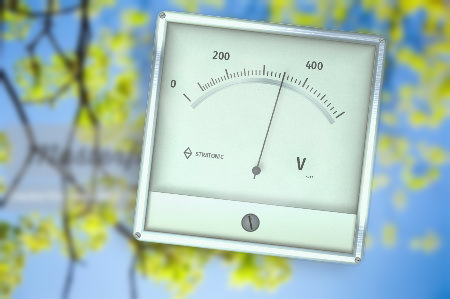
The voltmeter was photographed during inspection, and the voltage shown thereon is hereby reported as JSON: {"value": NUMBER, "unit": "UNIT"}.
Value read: {"value": 350, "unit": "V"}
